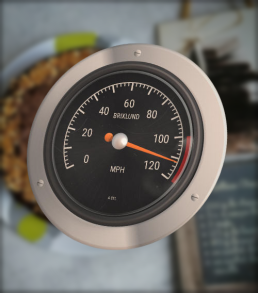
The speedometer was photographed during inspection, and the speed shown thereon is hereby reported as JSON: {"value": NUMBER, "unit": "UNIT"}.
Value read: {"value": 112, "unit": "mph"}
